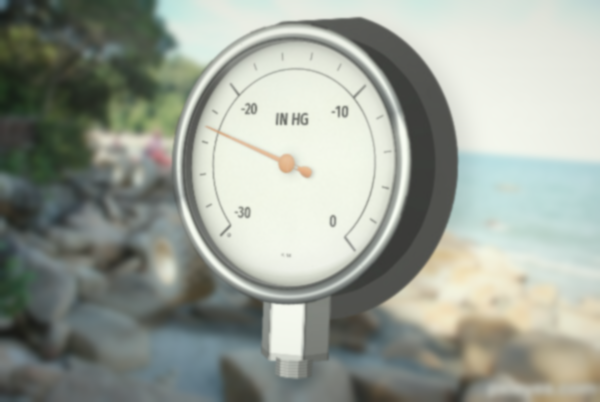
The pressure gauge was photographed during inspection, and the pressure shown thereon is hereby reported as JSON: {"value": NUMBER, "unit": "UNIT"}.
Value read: {"value": -23, "unit": "inHg"}
